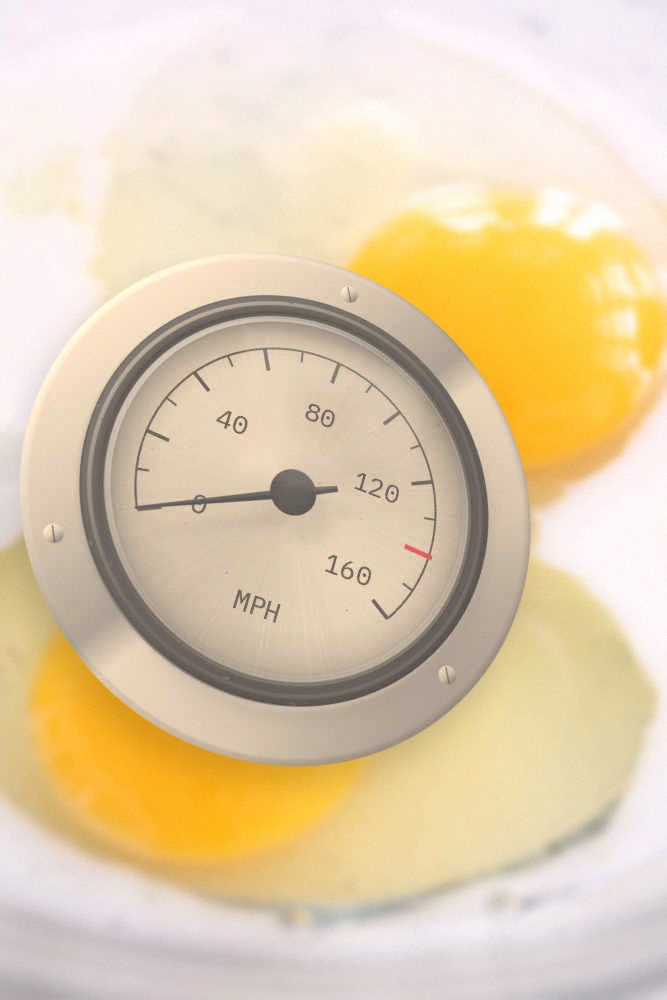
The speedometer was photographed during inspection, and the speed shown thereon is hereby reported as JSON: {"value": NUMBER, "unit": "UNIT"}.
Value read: {"value": 0, "unit": "mph"}
